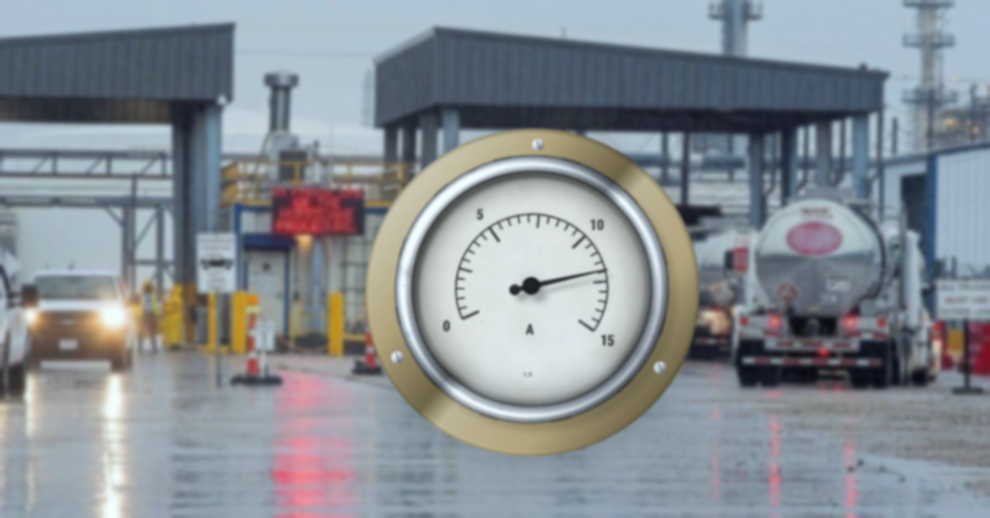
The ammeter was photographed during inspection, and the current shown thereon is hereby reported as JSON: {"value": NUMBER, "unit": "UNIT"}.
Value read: {"value": 12, "unit": "A"}
